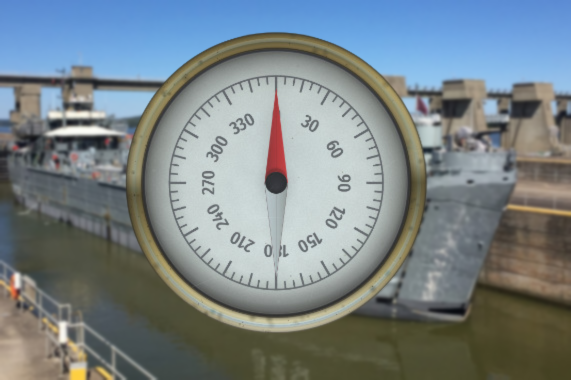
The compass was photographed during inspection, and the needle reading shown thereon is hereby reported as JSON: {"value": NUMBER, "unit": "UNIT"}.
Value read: {"value": 0, "unit": "°"}
